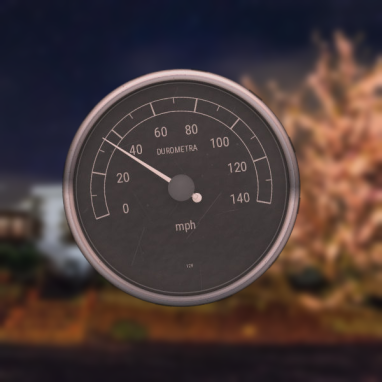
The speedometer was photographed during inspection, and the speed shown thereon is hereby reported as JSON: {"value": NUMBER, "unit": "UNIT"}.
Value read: {"value": 35, "unit": "mph"}
